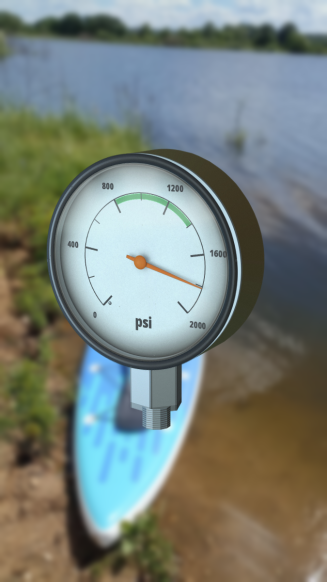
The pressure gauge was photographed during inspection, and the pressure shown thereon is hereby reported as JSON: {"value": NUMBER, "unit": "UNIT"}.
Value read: {"value": 1800, "unit": "psi"}
